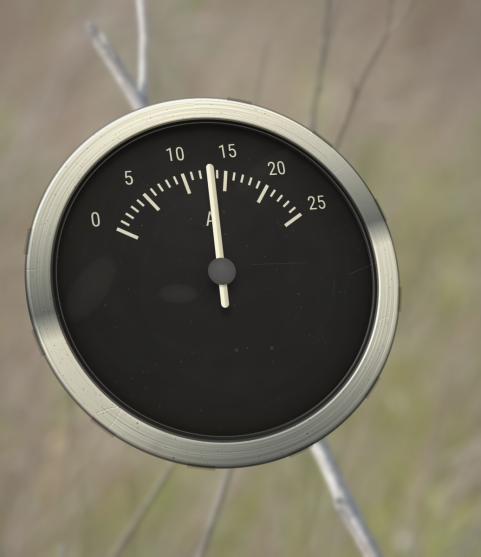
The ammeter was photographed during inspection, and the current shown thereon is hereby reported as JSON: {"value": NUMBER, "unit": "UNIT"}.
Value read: {"value": 13, "unit": "A"}
